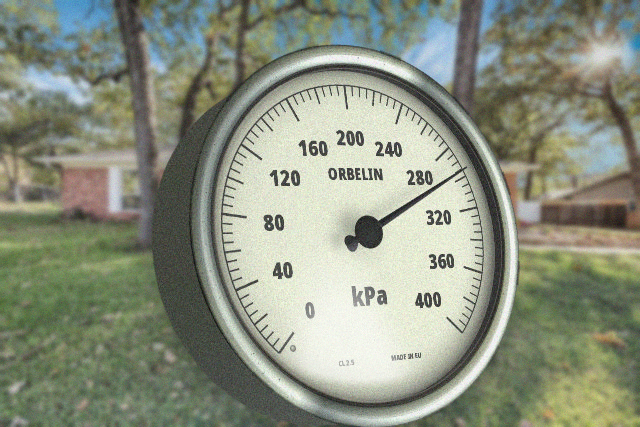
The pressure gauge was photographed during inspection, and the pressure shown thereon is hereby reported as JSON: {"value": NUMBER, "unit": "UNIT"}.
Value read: {"value": 295, "unit": "kPa"}
